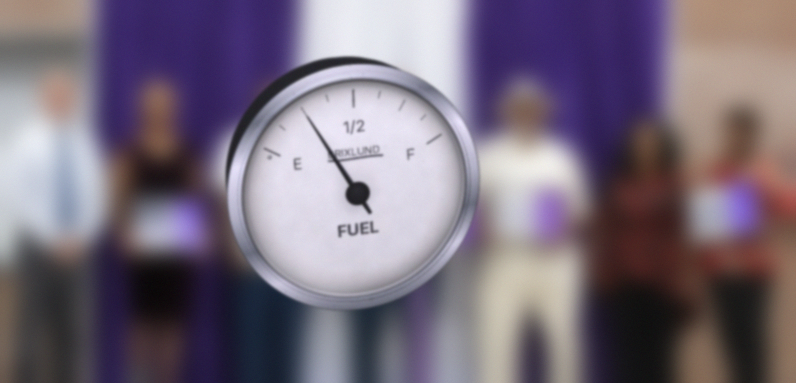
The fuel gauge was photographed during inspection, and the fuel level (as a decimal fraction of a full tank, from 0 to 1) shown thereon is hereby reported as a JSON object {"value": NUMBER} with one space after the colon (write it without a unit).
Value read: {"value": 0.25}
